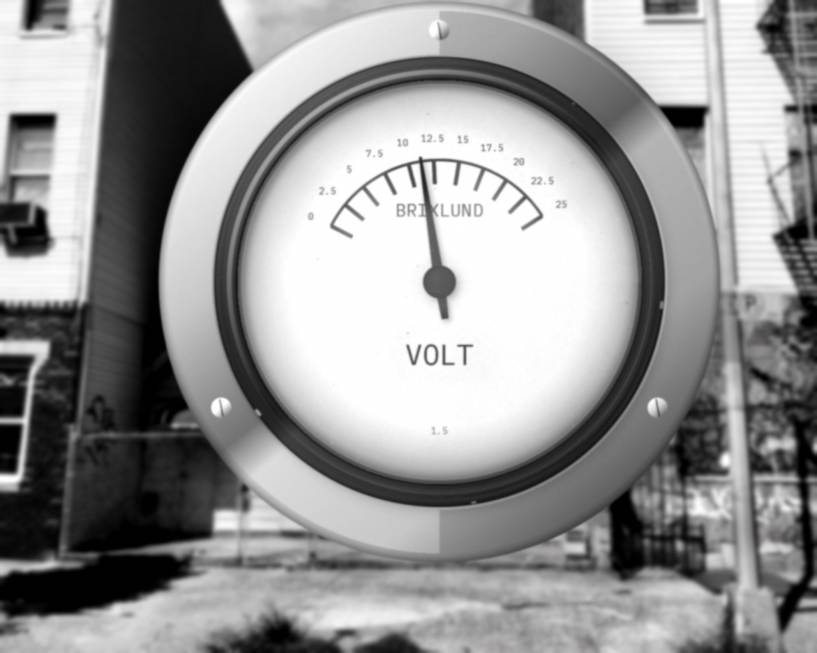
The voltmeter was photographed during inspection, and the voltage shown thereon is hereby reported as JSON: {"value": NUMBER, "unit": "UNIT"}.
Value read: {"value": 11.25, "unit": "V"}
